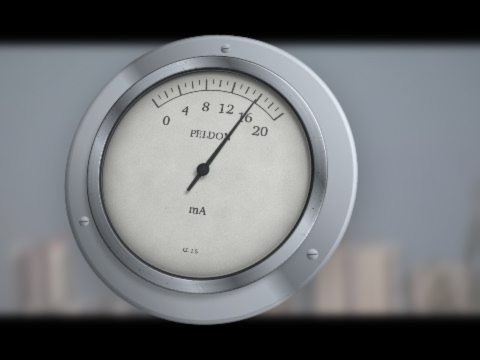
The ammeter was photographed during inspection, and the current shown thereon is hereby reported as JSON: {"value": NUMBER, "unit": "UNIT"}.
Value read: {"value": 16, "unit": "mA"}
